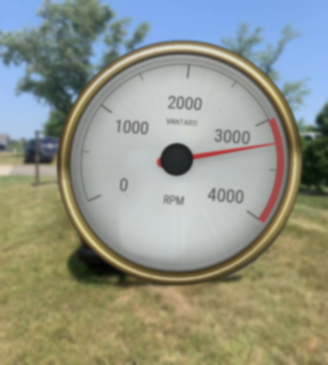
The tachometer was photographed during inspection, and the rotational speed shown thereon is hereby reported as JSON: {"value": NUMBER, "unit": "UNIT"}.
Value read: {"value": 3250, "unit": "rpm"}
